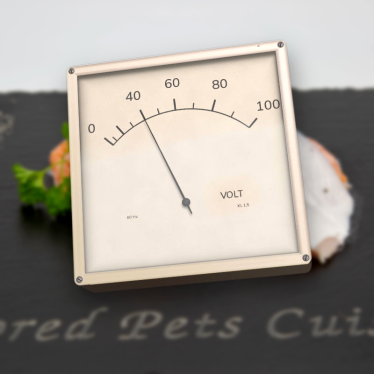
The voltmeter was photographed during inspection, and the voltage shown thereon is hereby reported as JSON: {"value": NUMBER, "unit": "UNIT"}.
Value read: {"value": 40, "unit": "V"}
